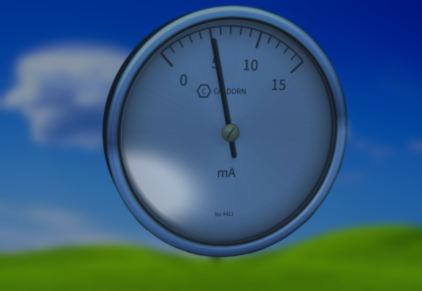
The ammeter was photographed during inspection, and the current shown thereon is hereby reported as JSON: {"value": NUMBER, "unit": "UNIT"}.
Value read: {"value": 5, "unit": "mA"}
